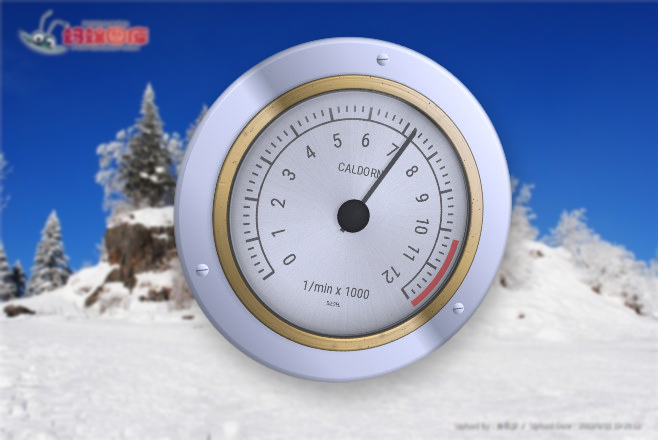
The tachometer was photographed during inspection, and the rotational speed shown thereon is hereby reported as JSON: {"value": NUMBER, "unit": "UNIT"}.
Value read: {"value": 7200, "unit": "rpm"}
